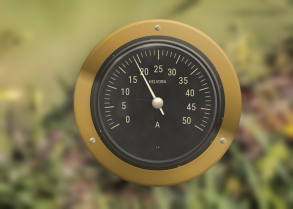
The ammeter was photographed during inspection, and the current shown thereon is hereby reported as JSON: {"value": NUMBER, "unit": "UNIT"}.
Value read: {"value": 19, "unit": "A"}
